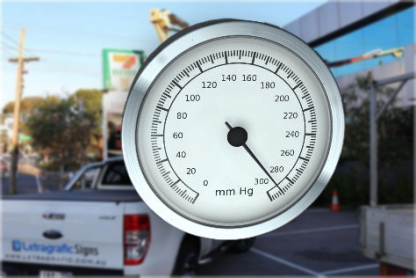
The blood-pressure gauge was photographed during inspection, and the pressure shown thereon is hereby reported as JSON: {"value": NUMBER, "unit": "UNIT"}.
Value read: {"value": 290, "unit": "mmHg"}
